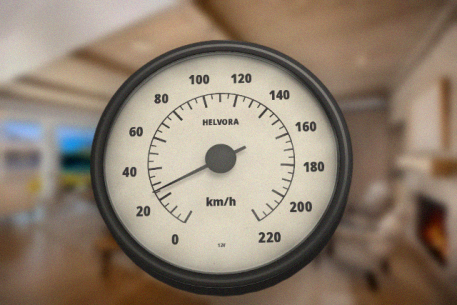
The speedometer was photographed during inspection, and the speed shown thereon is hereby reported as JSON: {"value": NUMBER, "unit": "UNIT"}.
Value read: {"value": 25, "unit": "km/h"}
